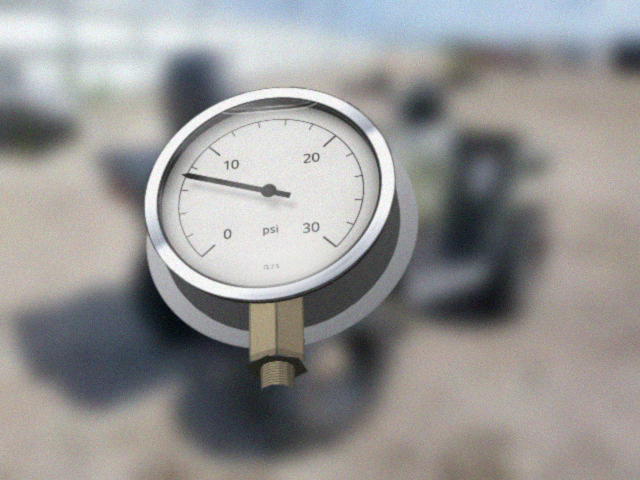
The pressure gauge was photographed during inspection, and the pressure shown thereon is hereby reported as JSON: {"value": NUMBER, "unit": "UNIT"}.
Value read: {"value": 7, "unit": "psi"}
